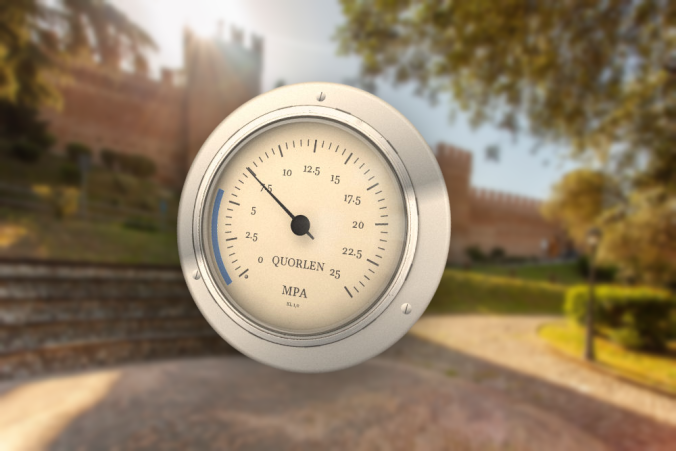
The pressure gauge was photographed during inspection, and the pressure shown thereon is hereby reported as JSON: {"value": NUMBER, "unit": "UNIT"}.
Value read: {"value": 7.5, "unit": "MPa"}
